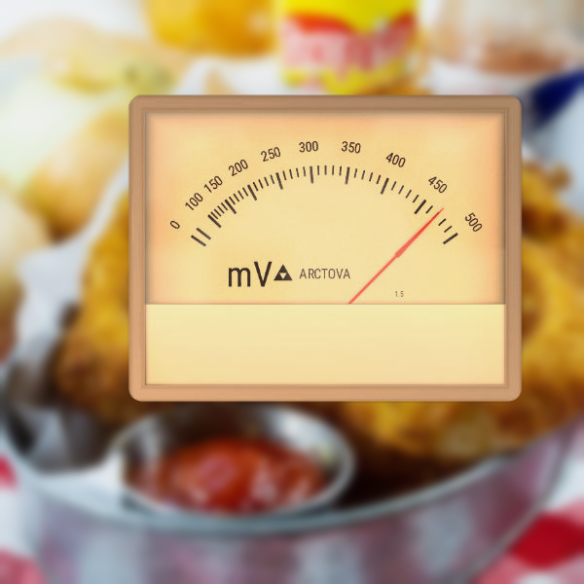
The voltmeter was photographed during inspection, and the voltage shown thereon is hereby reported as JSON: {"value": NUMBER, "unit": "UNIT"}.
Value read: {"value": 470, "unit": "mV"}
